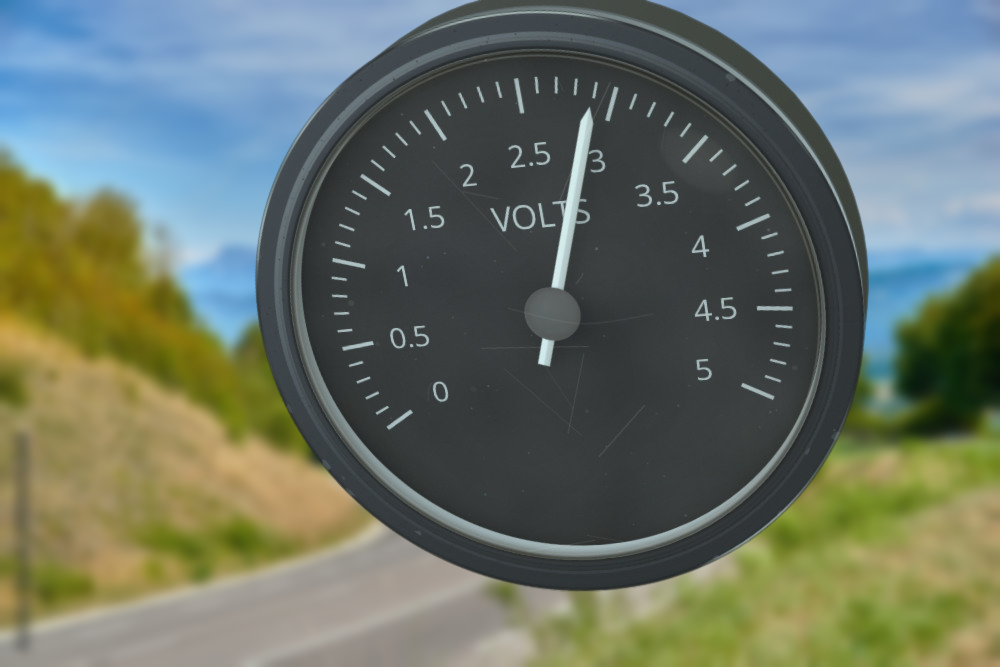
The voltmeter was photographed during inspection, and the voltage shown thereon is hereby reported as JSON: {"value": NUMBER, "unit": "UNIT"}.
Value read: {"value": 2.9, "unit": "V"}
